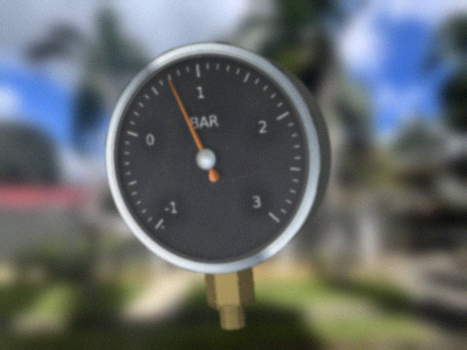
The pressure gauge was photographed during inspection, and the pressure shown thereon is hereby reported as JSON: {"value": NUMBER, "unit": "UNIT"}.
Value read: {"value": 0.7, "unit": "bar"}
